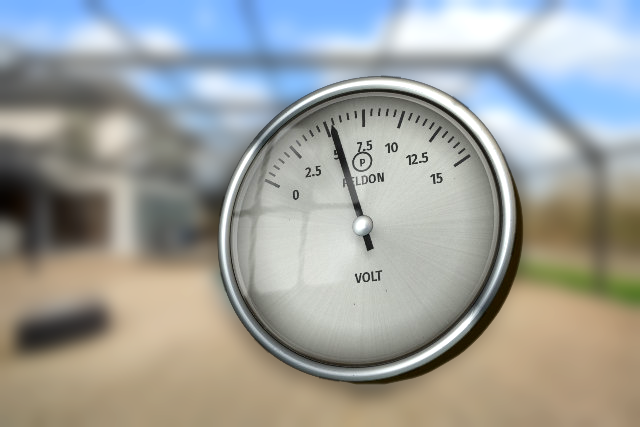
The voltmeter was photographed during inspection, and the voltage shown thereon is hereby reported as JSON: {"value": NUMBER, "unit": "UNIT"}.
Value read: {"value": 5.5, "unit": "V"}
